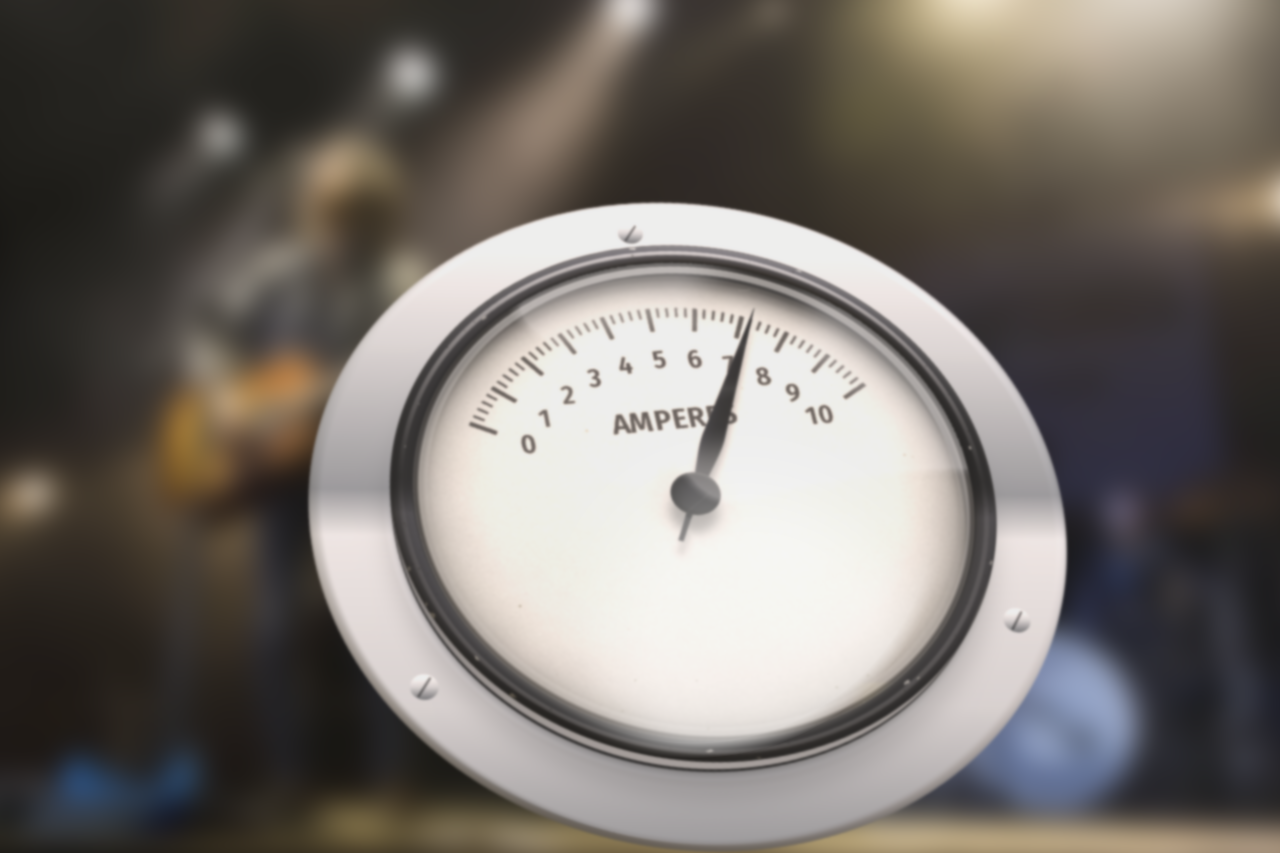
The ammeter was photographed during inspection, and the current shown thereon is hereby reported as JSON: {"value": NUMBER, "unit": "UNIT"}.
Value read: {"value": 7.2, "unit": "A"}
